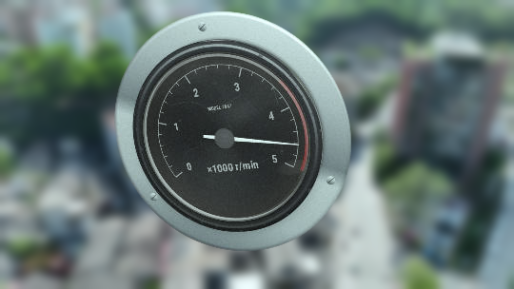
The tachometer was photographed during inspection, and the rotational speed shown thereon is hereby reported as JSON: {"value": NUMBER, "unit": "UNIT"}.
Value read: {"value": 4600, "unit": "rpm"}
